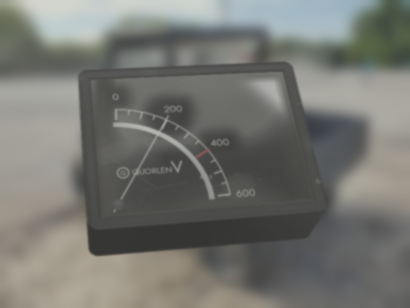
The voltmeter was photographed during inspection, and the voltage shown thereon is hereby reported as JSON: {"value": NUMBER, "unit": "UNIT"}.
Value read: {"value": 200, "unit": "V"}
